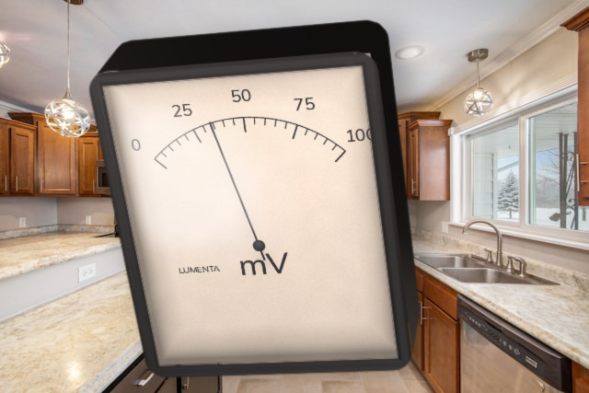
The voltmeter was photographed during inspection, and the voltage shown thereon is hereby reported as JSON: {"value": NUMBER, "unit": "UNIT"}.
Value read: {"value": 35, "unit": "mV"}
